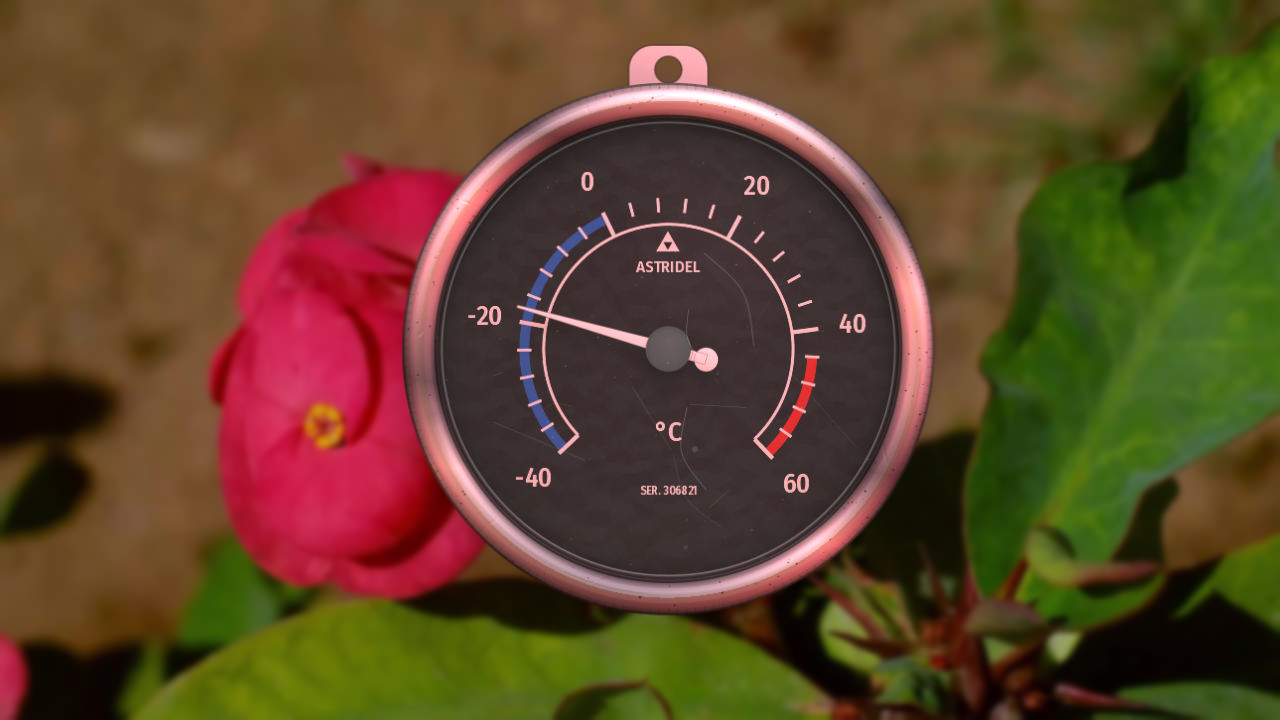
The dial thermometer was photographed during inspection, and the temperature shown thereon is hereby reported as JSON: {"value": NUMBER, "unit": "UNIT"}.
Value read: {"value": -18, "unit": "°C"}
